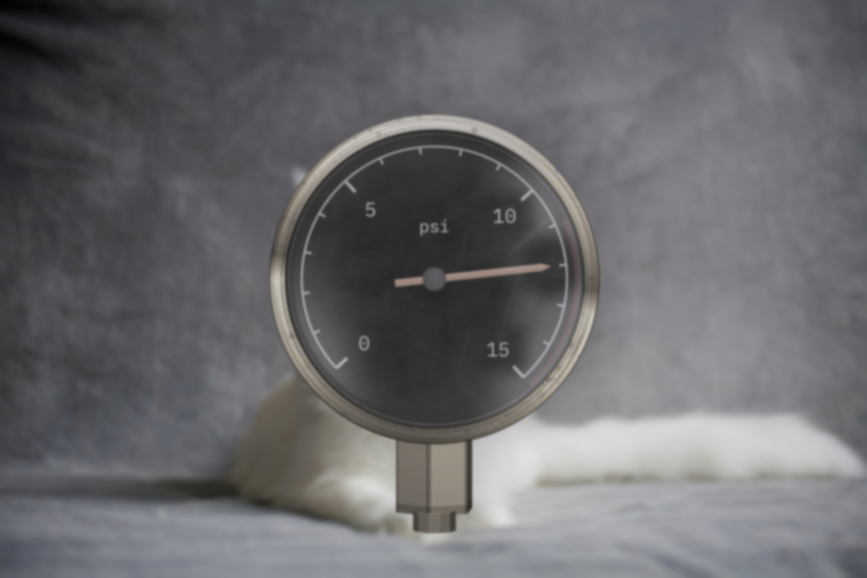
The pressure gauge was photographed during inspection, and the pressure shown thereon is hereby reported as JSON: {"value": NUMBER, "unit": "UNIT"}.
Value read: {"value": 12, "unit": "psi"}
